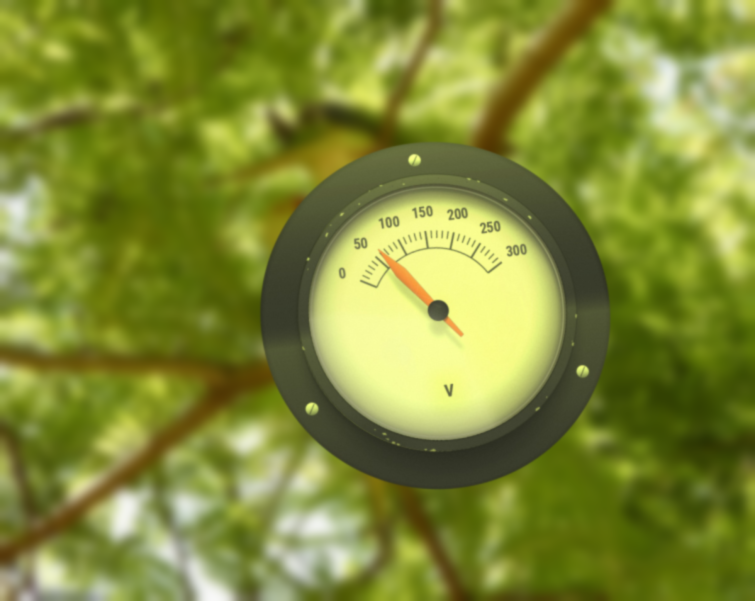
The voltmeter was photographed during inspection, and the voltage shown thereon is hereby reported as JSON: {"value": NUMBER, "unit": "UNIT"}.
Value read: {"value": 60, "unit": "V"}
